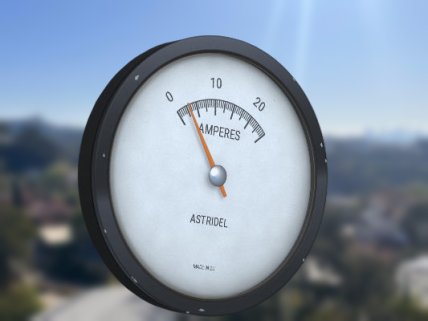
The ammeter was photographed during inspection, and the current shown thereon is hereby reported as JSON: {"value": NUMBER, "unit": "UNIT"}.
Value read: {"value": 2.5, "unit": "A"}
